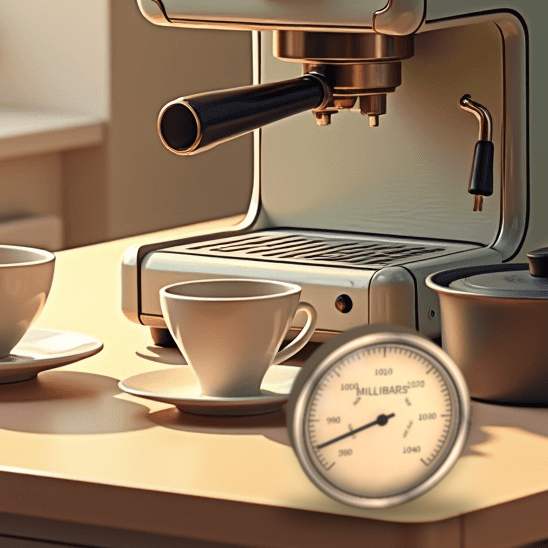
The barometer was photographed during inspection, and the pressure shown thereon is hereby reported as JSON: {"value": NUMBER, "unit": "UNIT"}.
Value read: {"value": 985, "unit": "mbar"}
